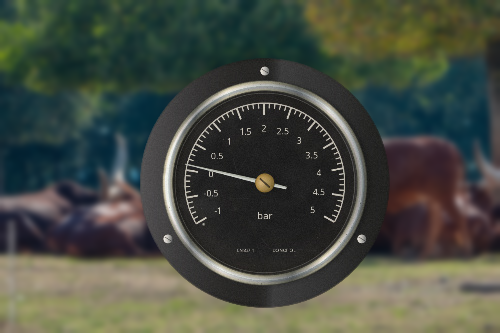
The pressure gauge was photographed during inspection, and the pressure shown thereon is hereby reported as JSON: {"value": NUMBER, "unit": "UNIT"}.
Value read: {"value": 0.1, "unit": "bar"}
